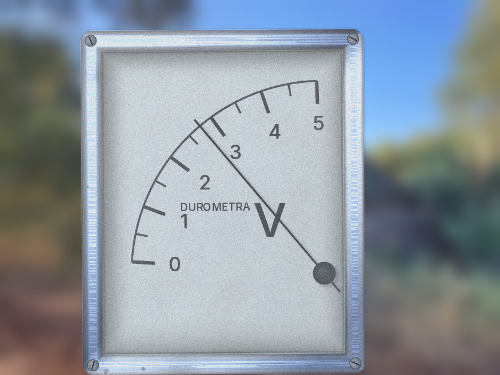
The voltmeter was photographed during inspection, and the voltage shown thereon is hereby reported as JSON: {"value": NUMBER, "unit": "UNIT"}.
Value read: {"value": 2.75, "unit": "V"}
